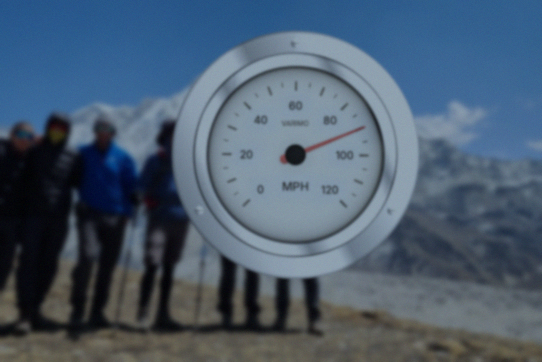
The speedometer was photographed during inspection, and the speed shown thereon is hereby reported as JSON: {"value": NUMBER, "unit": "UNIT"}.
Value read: {"value": 90, "unit": "mph"}
